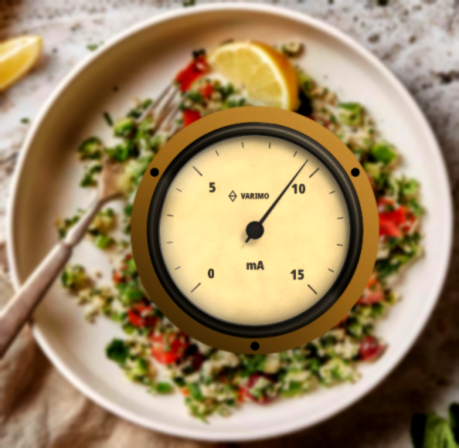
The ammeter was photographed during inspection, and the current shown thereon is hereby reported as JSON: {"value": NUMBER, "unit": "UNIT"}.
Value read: {"value": 9.5, "unit": "mA"}
